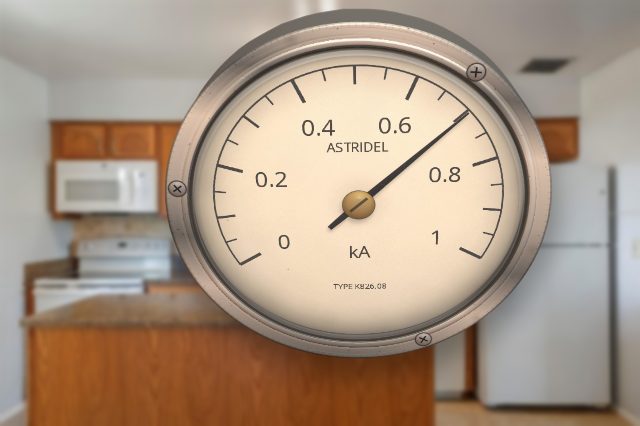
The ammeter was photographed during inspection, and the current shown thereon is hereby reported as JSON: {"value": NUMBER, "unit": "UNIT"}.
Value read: {"value": 0.7, "unit": "kA"}
